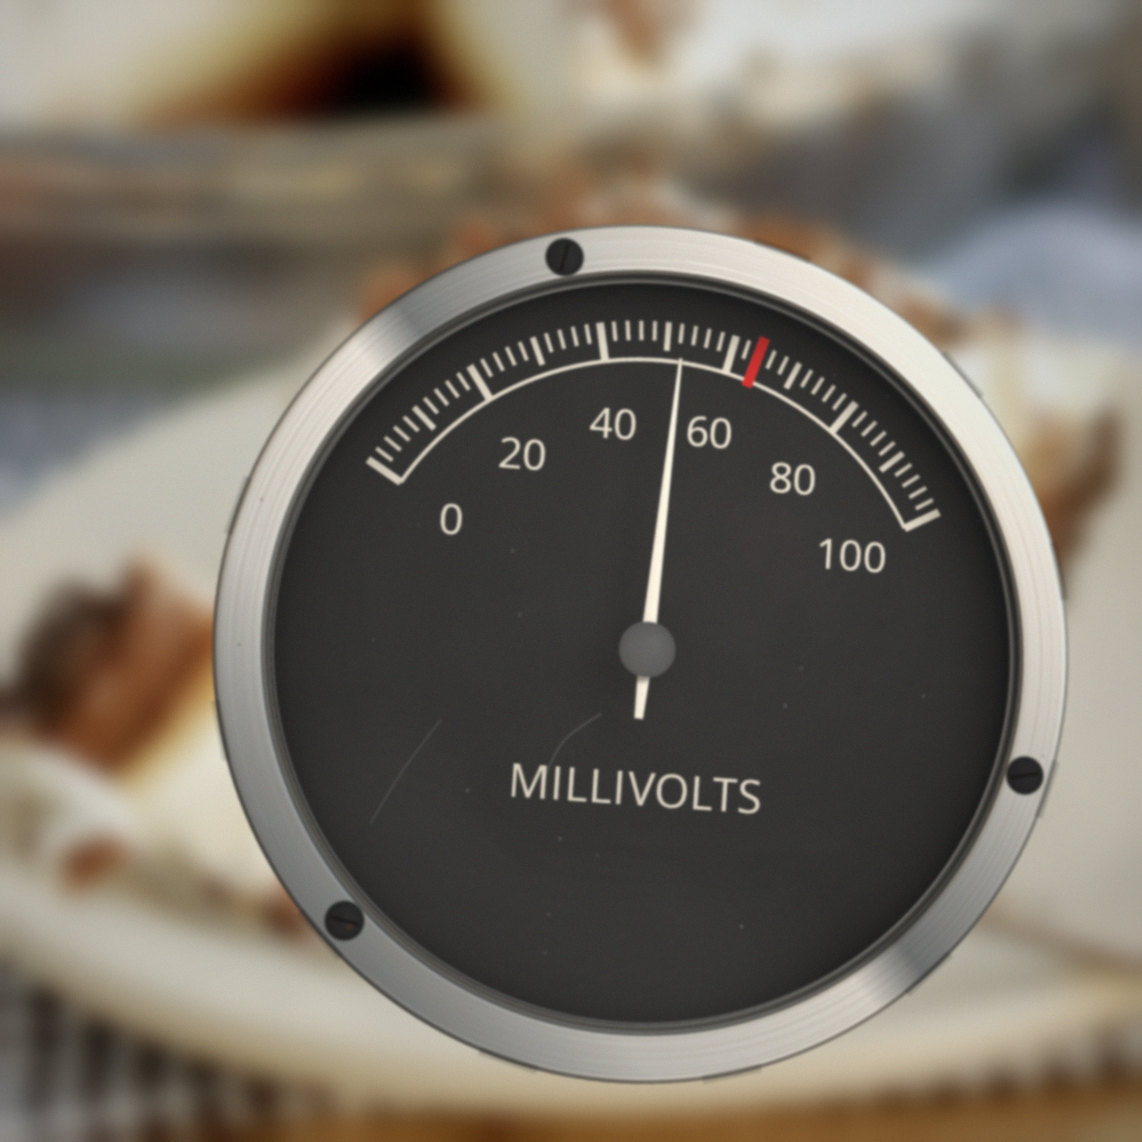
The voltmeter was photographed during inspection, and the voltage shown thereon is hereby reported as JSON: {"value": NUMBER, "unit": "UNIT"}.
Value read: {"value": 52, "unit": "mV"}
